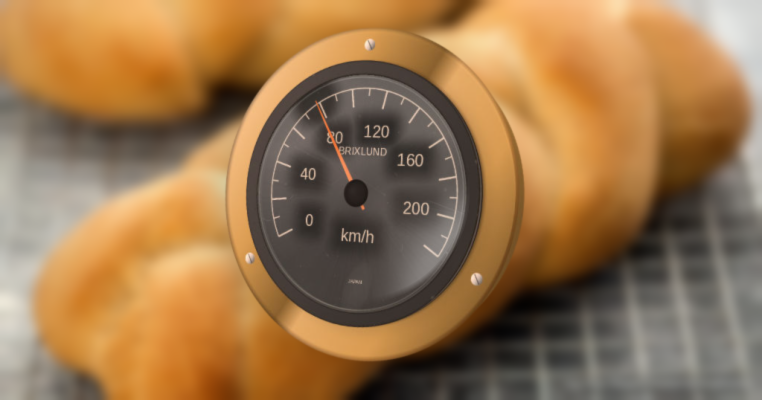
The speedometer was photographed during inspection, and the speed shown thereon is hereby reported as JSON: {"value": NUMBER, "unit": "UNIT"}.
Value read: {"value": 80, "unit": "km/h"}
